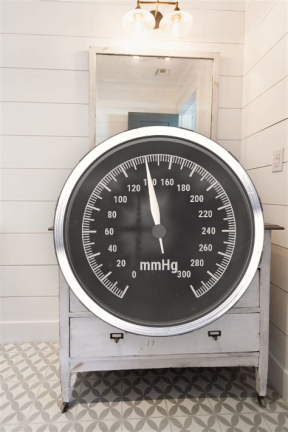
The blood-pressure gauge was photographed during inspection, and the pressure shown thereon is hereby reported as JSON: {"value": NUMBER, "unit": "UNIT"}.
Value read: {"value": 140, "unit": "mmHg"}
